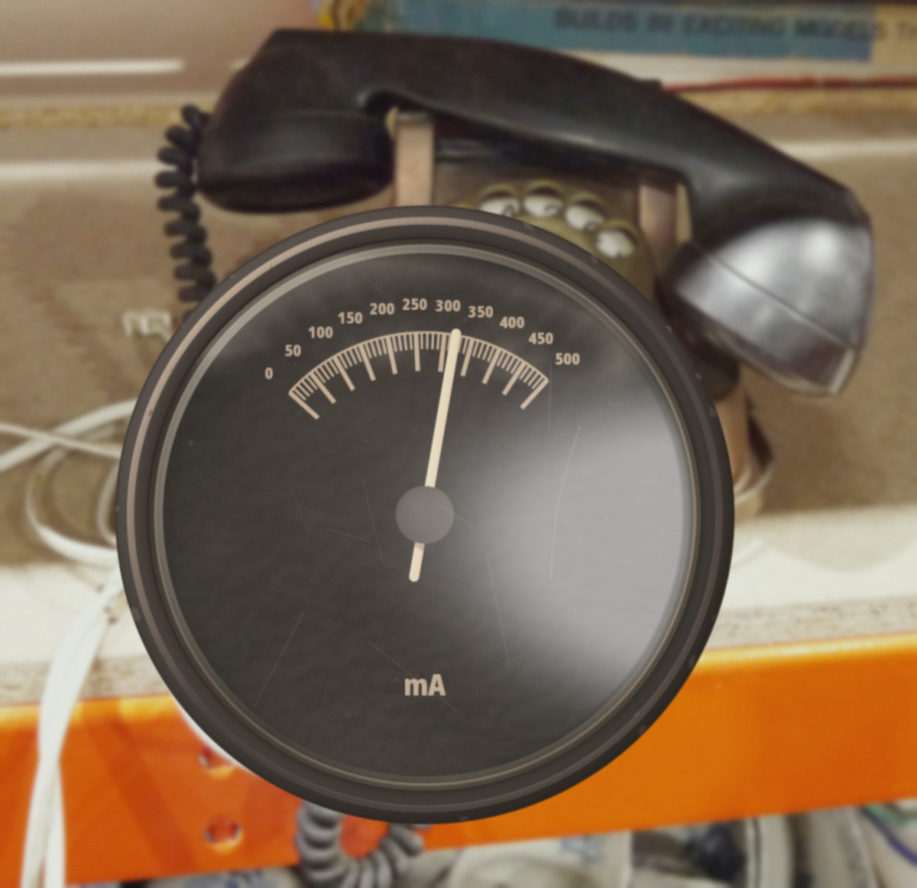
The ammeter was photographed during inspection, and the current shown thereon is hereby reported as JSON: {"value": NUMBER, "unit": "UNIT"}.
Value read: {"value": 320, "unit": "mA"}
